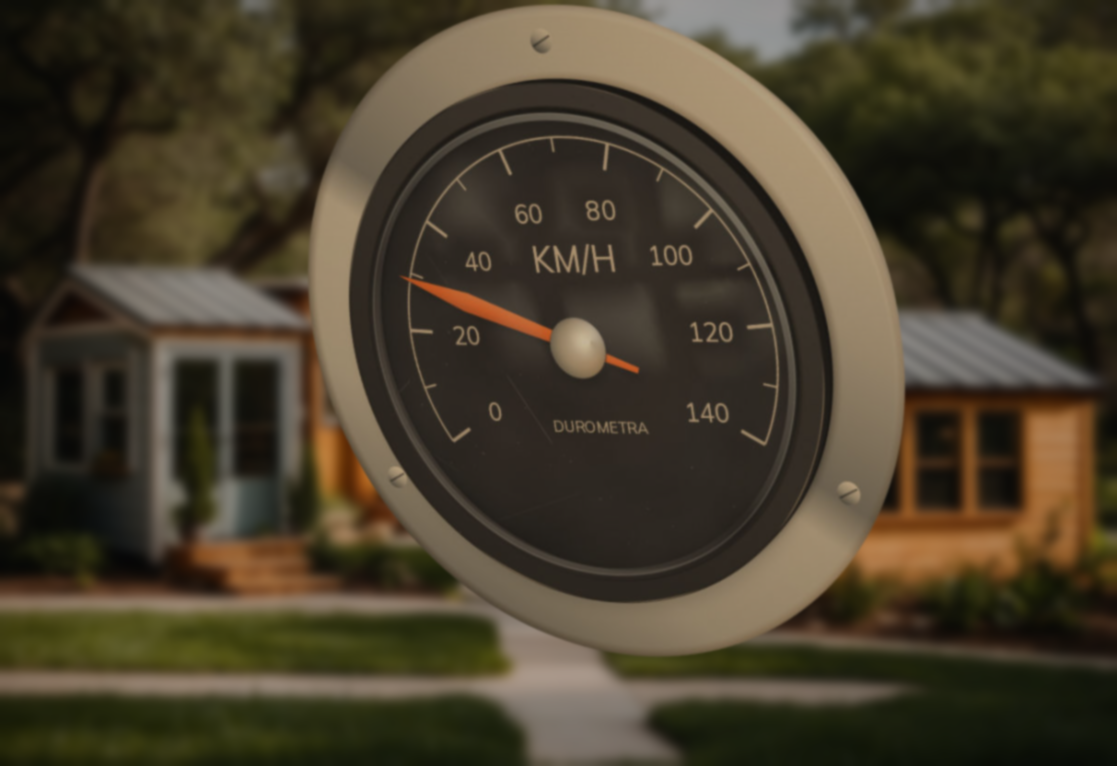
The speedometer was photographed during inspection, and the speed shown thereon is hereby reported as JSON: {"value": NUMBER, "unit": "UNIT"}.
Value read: {"value": 30, "unit": "km/h"}
